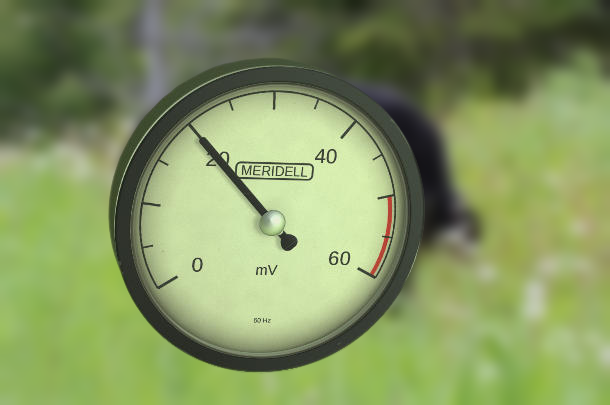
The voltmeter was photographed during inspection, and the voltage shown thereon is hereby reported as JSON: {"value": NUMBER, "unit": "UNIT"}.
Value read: {"value": 20, "unit": "mV"}
